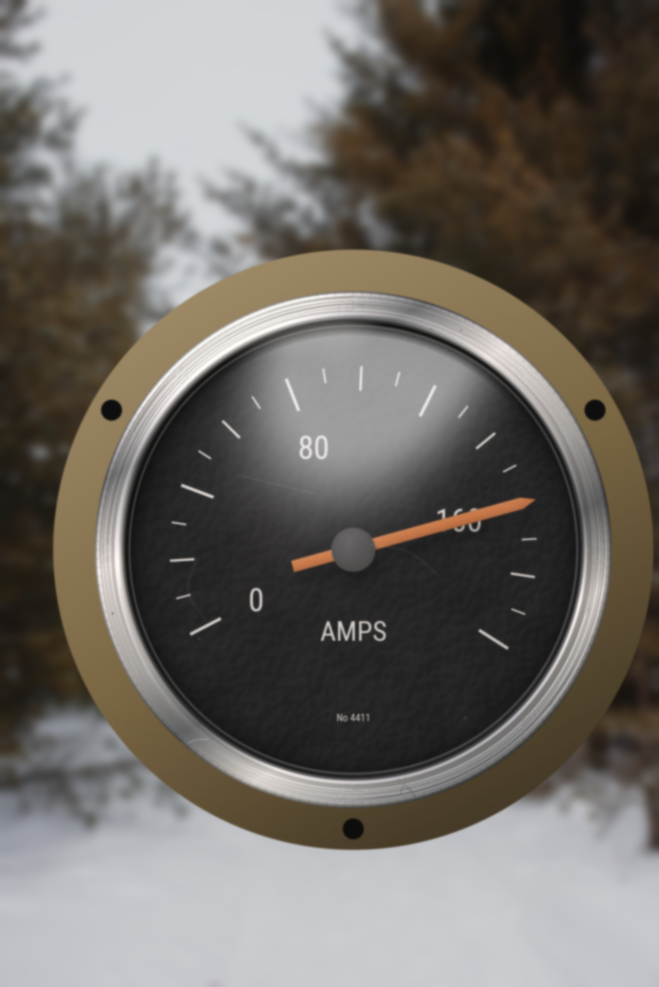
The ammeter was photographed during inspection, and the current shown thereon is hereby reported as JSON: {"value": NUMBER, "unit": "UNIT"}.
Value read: {"value": 160, "unit": "A"}
